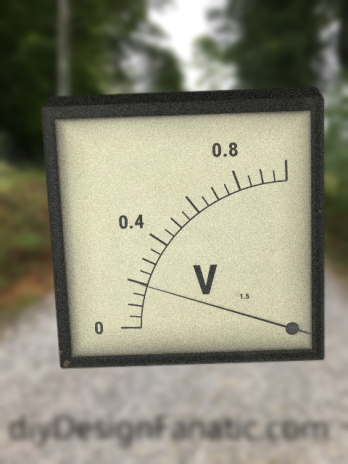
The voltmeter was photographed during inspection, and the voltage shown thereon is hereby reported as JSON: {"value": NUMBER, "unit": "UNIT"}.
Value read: {"value": 0.2, "unit": "V"}
